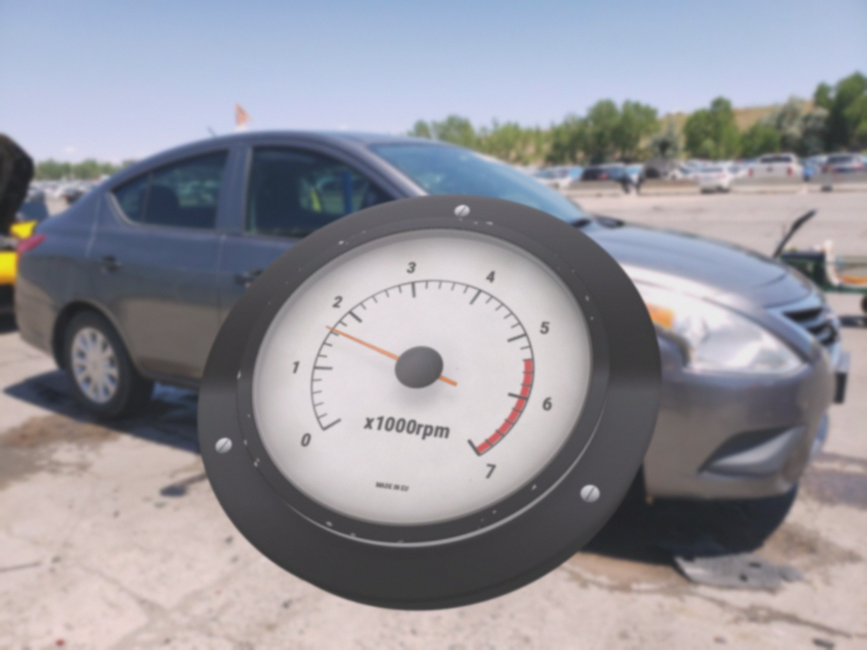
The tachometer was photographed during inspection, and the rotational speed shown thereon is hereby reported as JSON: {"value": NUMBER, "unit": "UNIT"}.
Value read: {"value": 1600, "unit": "rpm"}
